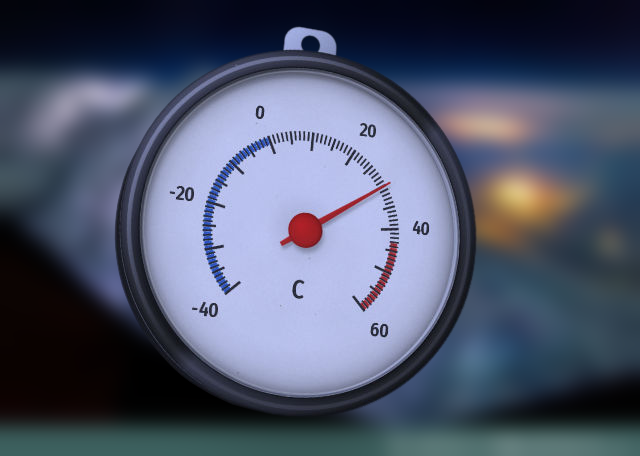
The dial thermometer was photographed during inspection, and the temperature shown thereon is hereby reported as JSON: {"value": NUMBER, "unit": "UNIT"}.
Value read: {"value": 30, "unit": "°C"}
